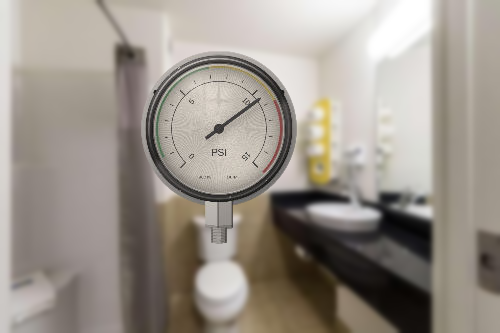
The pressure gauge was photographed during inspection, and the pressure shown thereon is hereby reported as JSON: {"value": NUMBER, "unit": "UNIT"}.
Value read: {"value": 10.5, "unit": "psi"}
